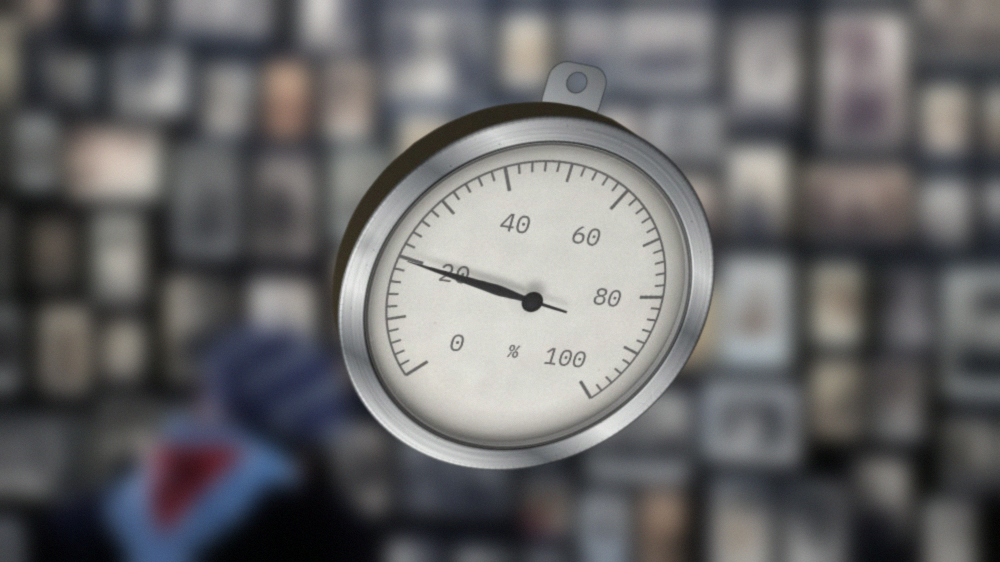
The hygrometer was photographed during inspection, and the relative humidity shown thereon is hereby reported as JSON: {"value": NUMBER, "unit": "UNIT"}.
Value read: {"value": 20, "unit": "%"}
